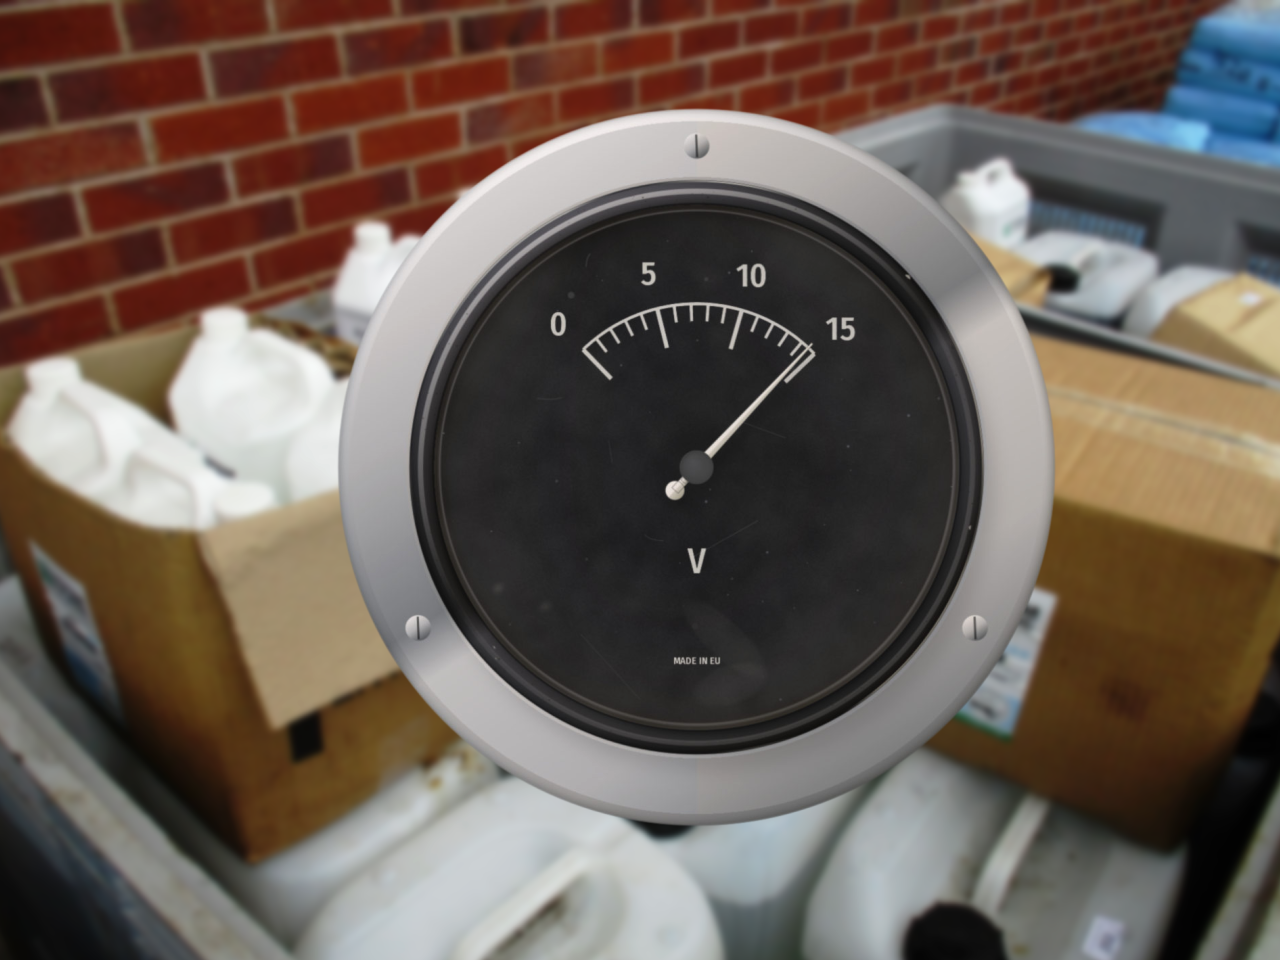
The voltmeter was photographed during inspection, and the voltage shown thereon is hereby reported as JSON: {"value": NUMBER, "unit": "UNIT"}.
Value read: {"value": 14.5, "unit": "V"}
